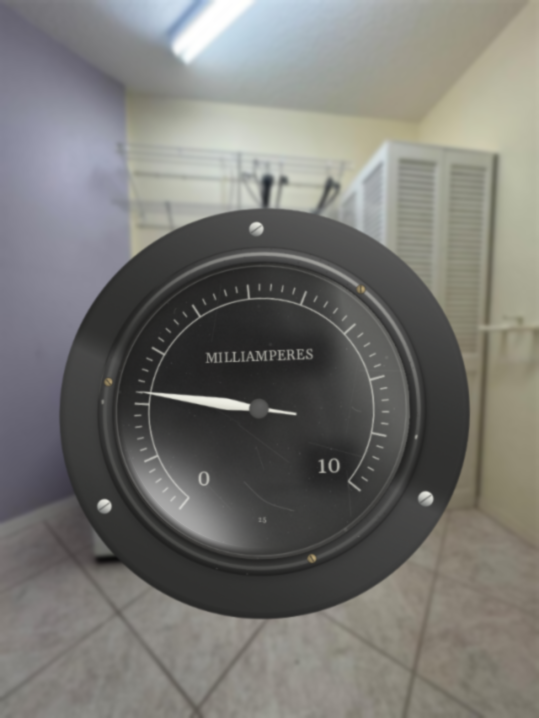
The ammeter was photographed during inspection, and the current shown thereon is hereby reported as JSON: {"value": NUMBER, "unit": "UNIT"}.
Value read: {"value": 2.2, "unit": "mA"}
